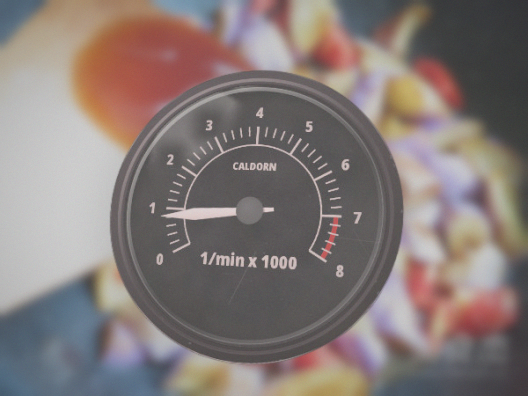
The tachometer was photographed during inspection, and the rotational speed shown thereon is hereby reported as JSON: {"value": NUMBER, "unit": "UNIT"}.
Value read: {"value": 800, "unit": "rpm"}
